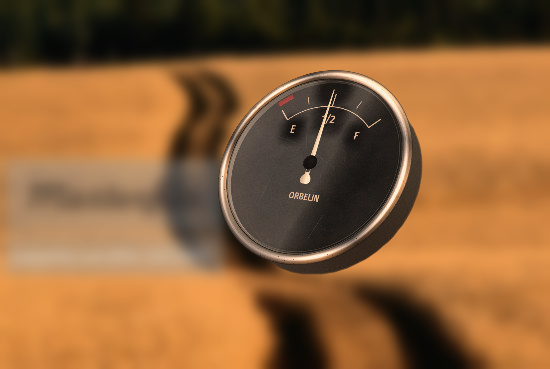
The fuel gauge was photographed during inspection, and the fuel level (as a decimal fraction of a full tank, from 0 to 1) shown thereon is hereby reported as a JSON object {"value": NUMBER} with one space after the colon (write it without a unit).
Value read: {"value": 0.5}
